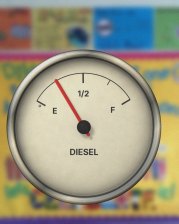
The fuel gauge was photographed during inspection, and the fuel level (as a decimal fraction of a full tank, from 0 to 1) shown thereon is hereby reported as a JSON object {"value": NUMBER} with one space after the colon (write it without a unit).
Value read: {"value": 0.25}
